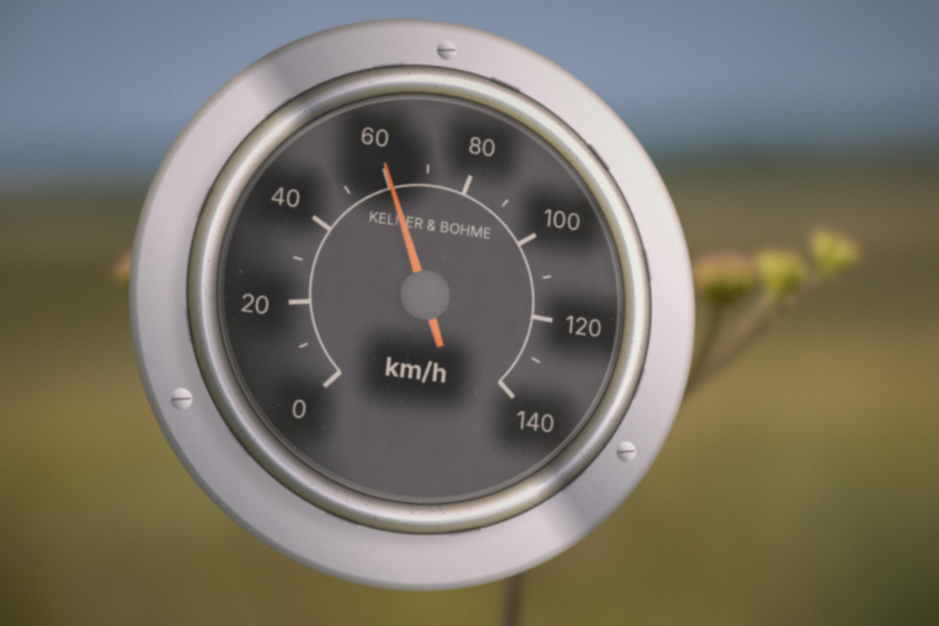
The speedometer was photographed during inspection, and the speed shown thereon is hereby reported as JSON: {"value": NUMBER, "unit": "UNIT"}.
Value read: {"value": 60, "unit": "km/h"}
